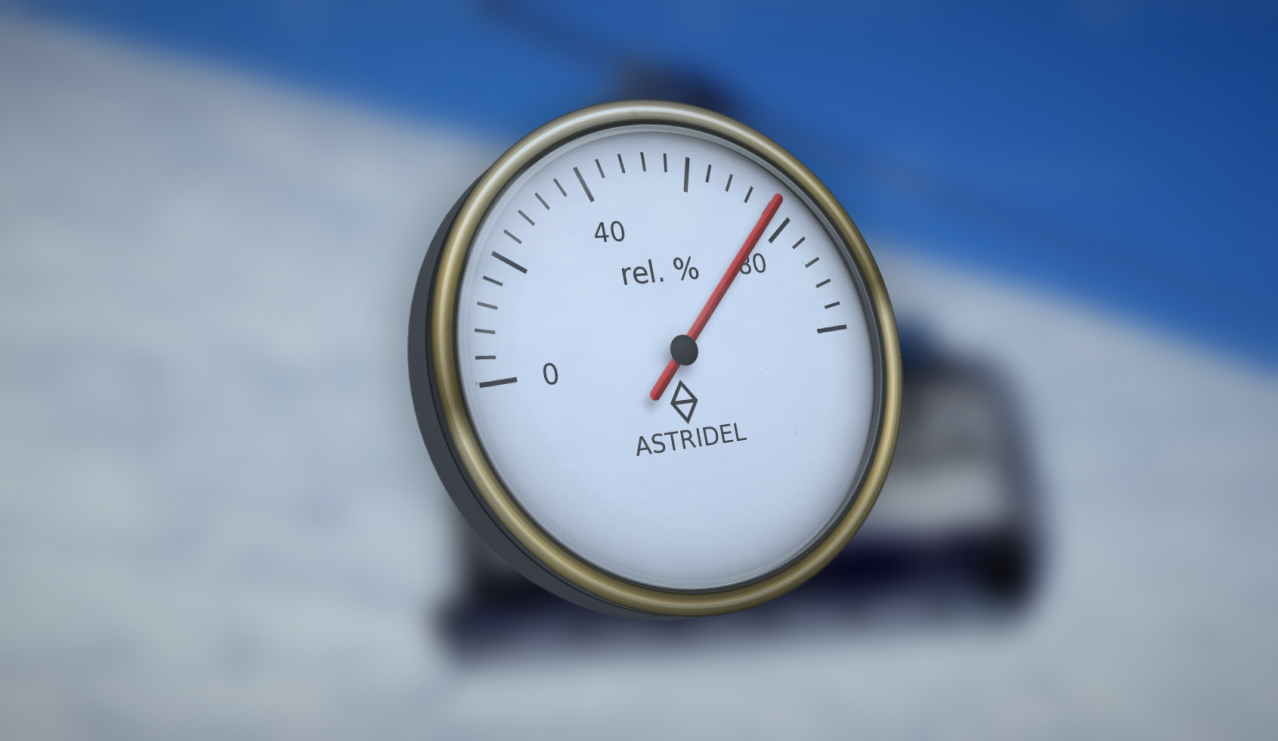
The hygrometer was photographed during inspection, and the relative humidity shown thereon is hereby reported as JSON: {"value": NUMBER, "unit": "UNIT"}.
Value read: {"value": 76, "unit": "%"}
